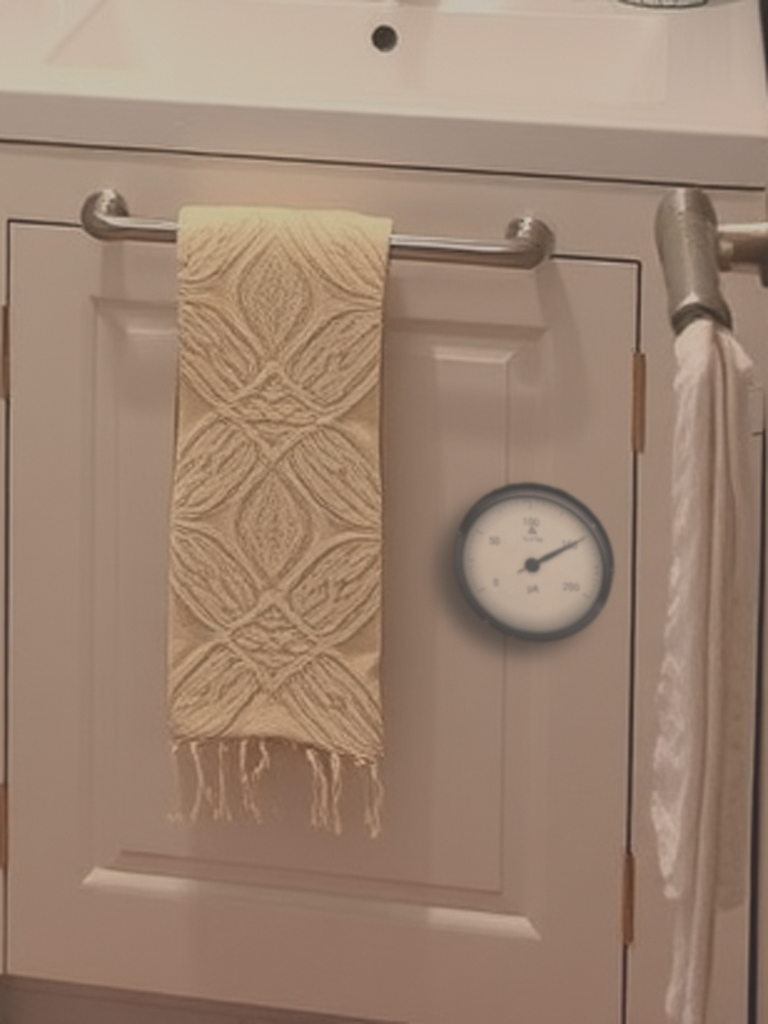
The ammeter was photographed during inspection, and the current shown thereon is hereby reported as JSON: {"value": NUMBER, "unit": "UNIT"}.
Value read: {"value": 150, "unit": "µA"}
